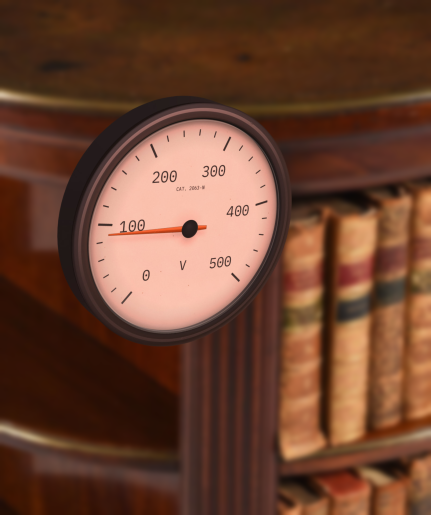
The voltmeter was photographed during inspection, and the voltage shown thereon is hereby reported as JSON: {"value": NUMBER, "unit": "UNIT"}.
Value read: {"value": 90, "unit": "V"}
